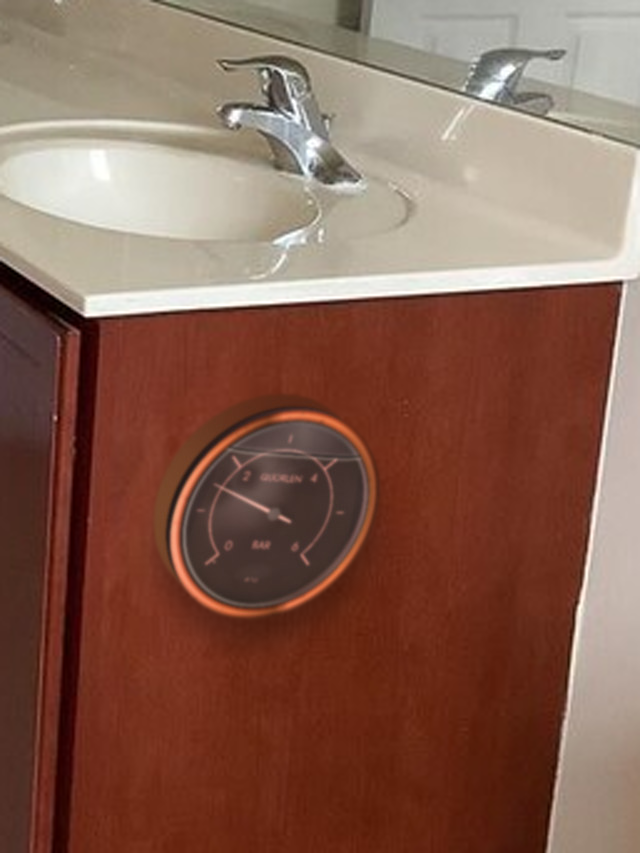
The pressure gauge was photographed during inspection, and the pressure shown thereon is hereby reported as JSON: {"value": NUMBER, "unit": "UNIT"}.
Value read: {"value": 1.5, "unit": "bar"}
